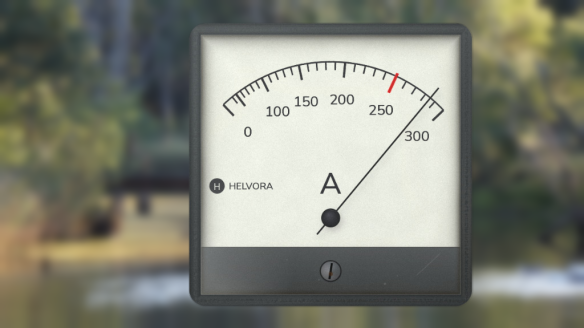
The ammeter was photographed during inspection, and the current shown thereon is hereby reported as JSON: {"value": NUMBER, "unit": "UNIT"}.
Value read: {"value": 285, "unit": "A"}
